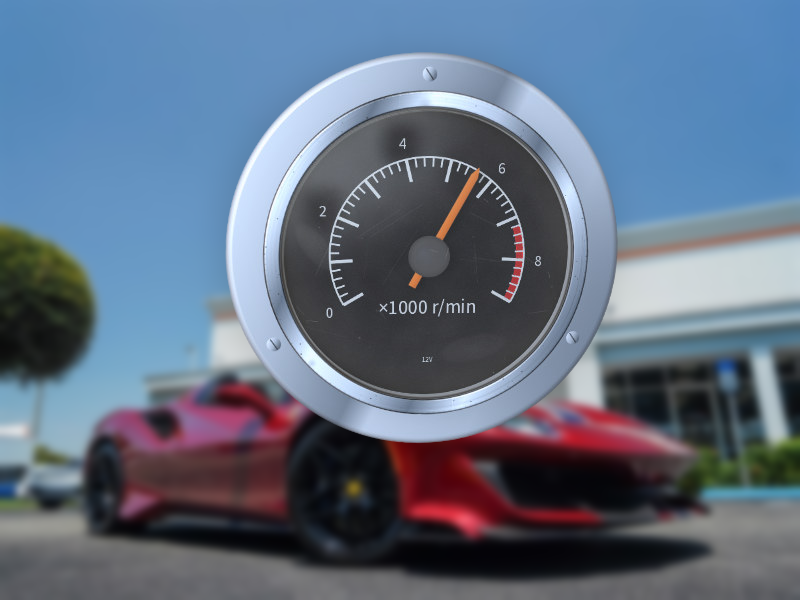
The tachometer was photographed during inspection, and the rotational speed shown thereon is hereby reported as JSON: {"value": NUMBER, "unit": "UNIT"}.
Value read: {"value": 5600, "unit": "rpm"}
